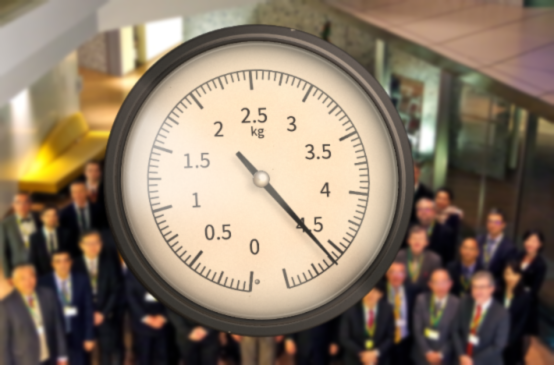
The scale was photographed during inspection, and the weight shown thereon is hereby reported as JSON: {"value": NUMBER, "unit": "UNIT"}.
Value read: {"value": 4.6, "unit": "kg"}
